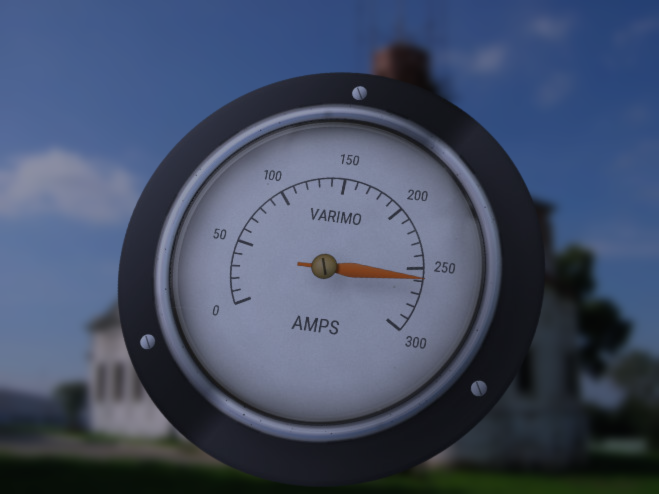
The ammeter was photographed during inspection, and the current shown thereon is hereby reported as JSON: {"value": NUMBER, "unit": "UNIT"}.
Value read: {"value": 260, "unit": "A"}
